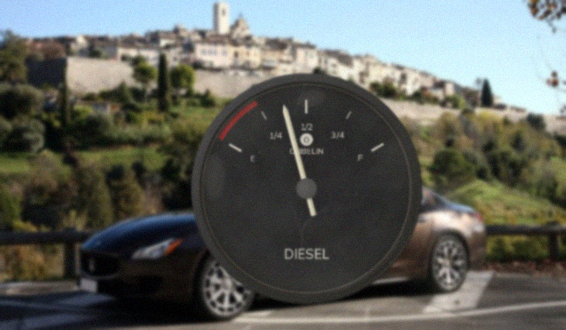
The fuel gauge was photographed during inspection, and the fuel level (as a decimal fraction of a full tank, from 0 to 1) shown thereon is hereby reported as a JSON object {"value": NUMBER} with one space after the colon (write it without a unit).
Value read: {"value": 0.375}
